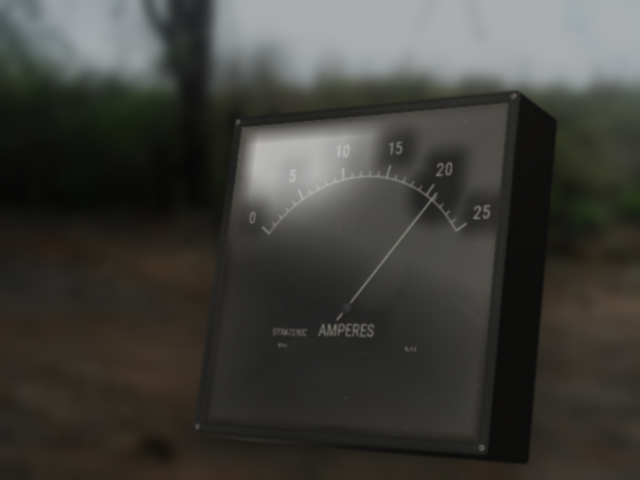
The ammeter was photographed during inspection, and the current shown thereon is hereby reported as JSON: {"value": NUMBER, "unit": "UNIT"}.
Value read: {"value": 21, "unit": "A"}
